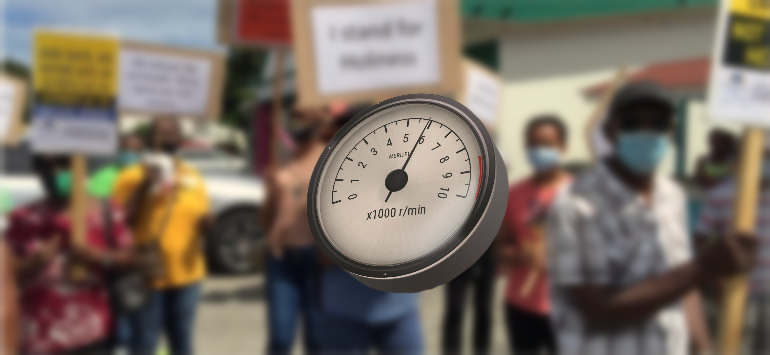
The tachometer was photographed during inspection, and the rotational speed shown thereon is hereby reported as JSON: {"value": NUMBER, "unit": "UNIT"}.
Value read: {"value": 6000, "unit": "rpm"}
